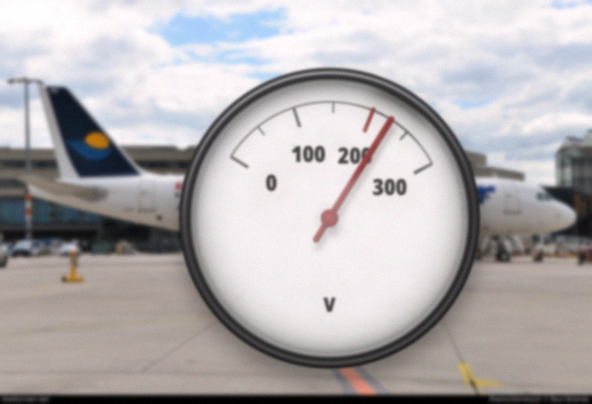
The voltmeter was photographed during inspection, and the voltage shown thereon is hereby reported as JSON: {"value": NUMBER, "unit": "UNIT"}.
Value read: {"value": 225, "unit": "V"}
